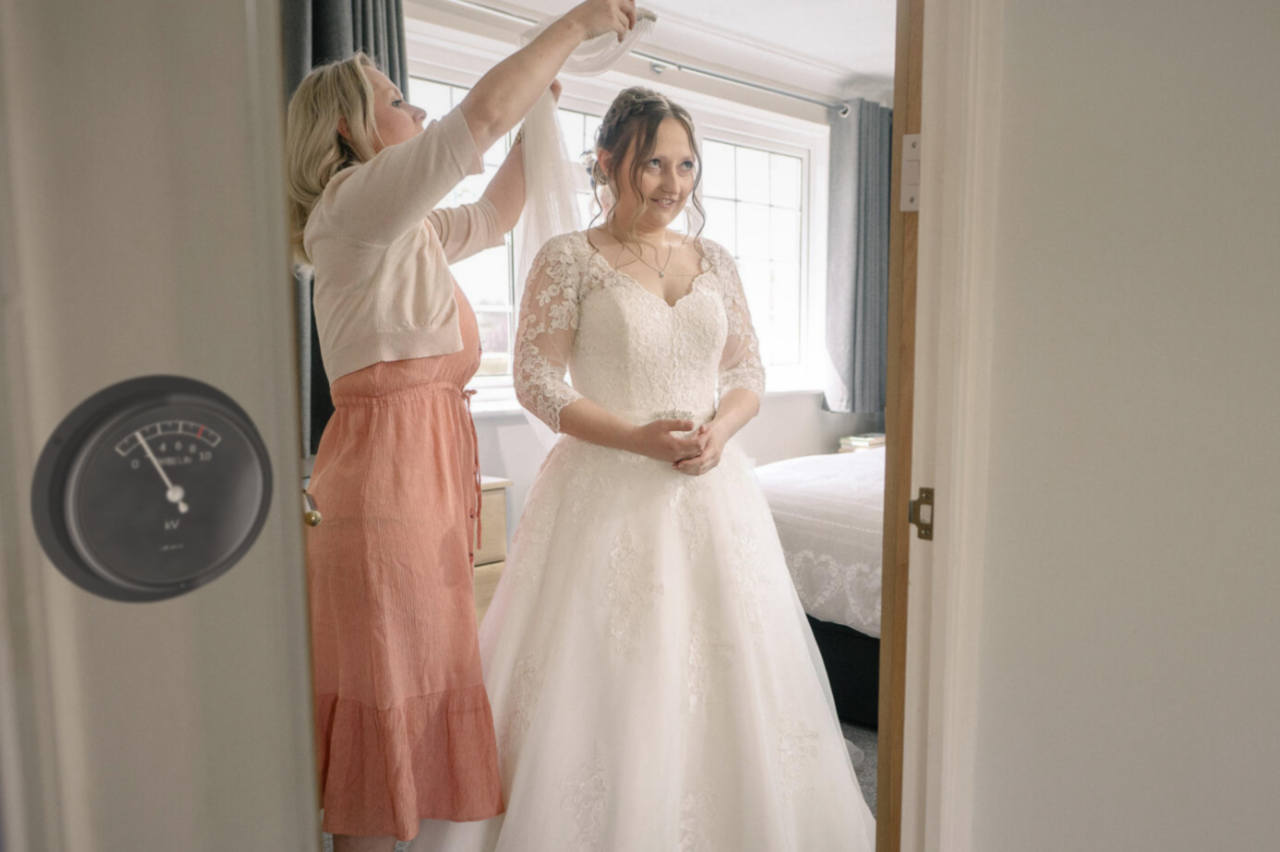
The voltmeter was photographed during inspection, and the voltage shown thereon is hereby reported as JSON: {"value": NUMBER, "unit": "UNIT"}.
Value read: {"value": 2, "unit": "kV"}
